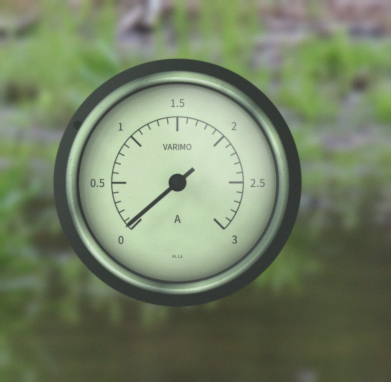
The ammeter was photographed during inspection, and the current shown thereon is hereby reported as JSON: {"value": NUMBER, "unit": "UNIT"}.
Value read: {"value": 0.05, "unit": "A"}
